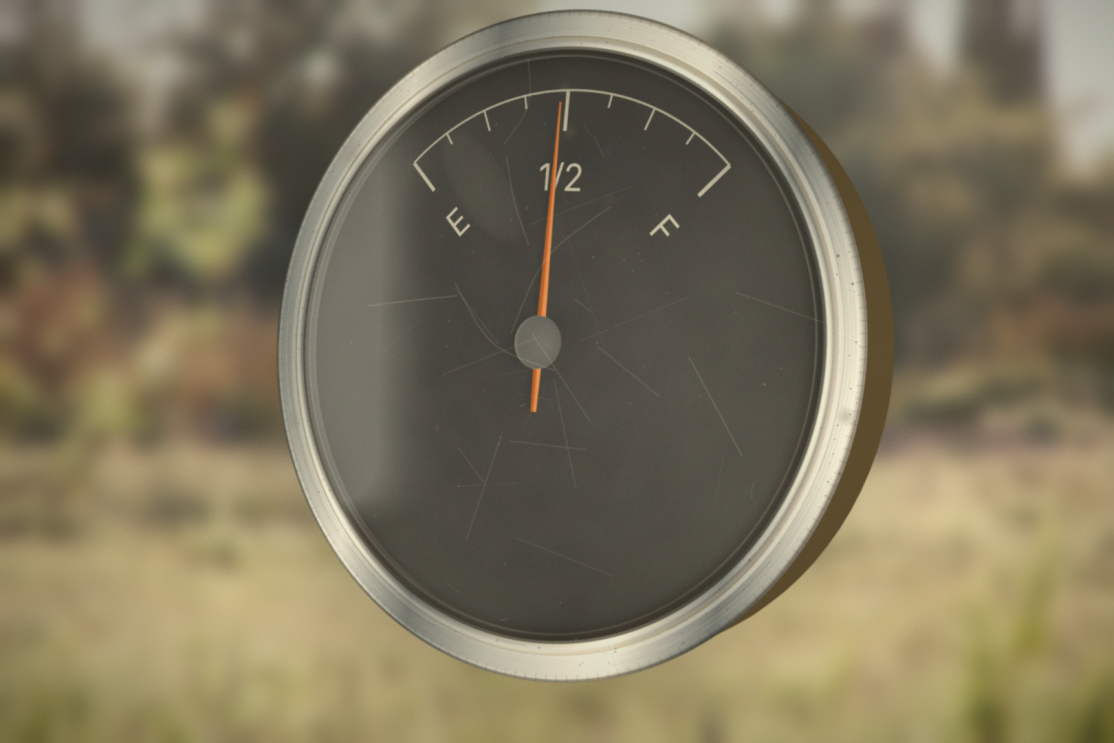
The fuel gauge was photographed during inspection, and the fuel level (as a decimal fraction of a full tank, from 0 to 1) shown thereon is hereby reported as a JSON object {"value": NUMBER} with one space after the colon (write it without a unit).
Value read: {"value": 0.5}
